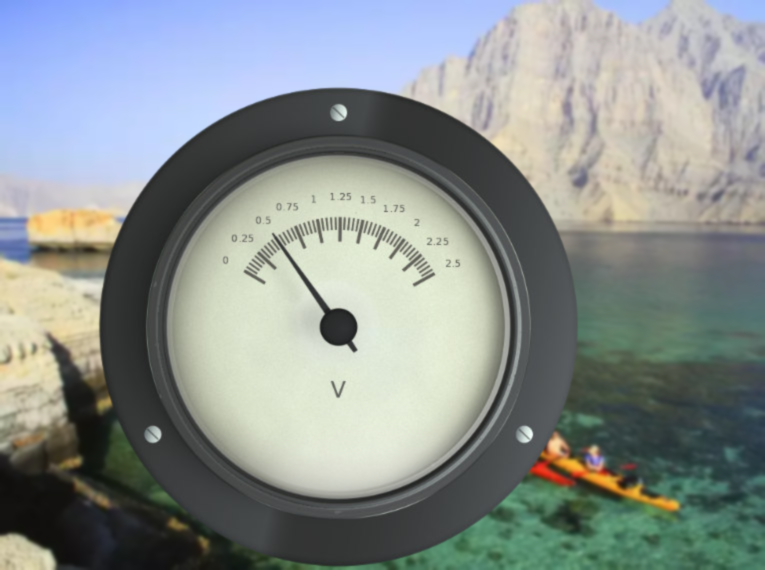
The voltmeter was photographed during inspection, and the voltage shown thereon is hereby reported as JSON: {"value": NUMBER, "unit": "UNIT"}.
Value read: {"value": 0.5, "unit": "V"}
